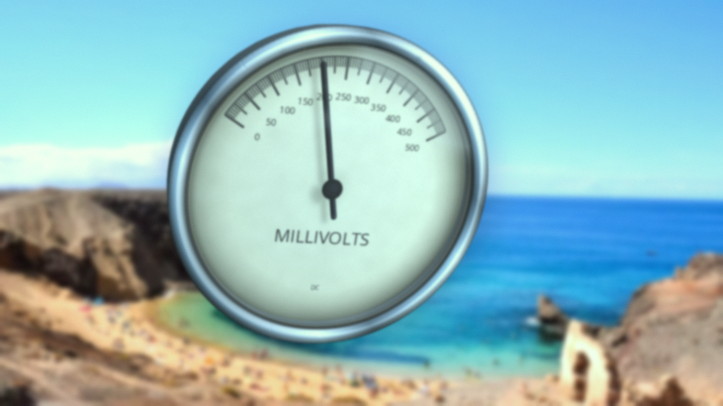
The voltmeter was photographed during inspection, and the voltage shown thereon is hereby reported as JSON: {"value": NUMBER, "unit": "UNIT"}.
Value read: {"value": 200, "unit": "mV"}
